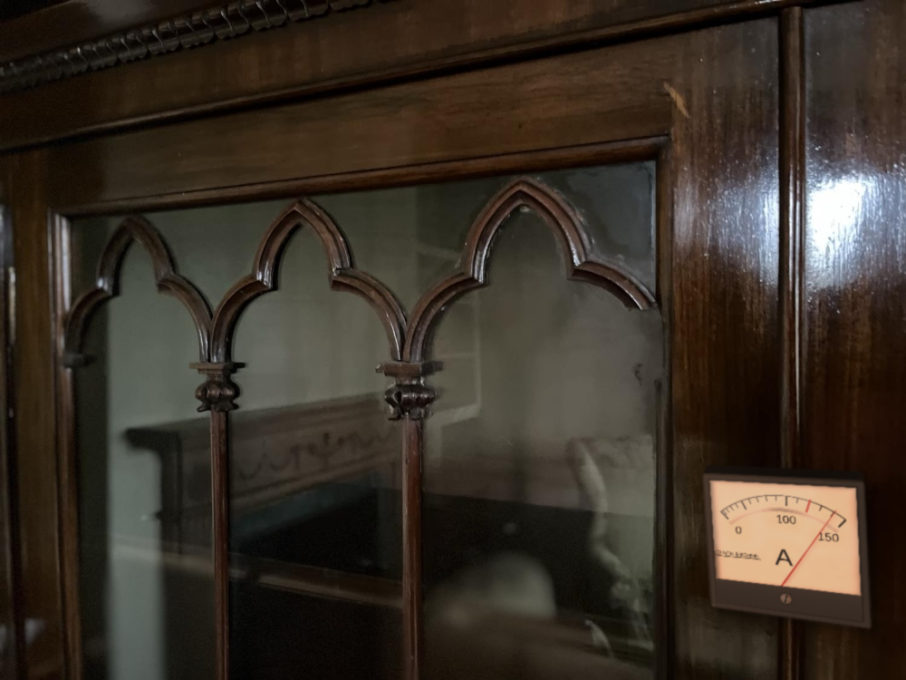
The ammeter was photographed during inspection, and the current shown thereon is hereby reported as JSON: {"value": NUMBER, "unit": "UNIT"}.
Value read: {"value": 140, "unit": "A"}
